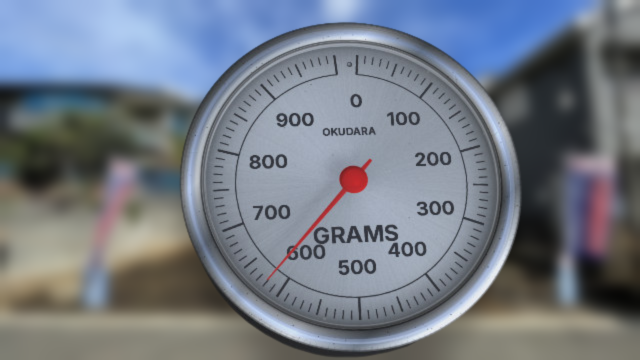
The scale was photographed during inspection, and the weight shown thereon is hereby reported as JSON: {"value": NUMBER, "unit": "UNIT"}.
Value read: {"value": 620, "unit": "g"}
